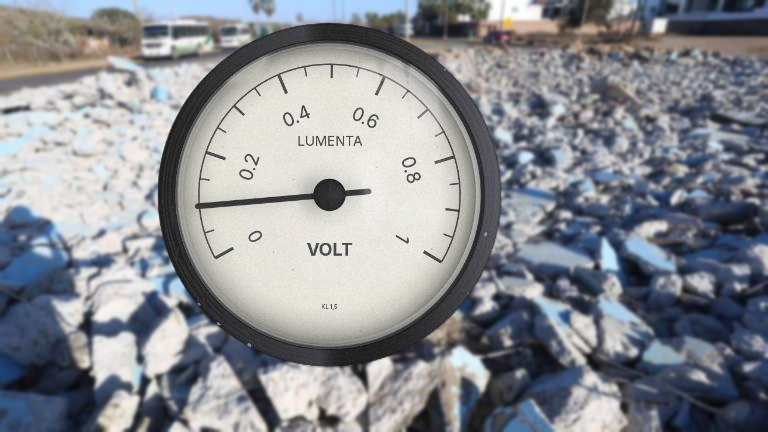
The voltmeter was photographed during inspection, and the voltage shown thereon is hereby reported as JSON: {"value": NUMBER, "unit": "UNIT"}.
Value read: {"value": 0.1, "unit": "V"}
